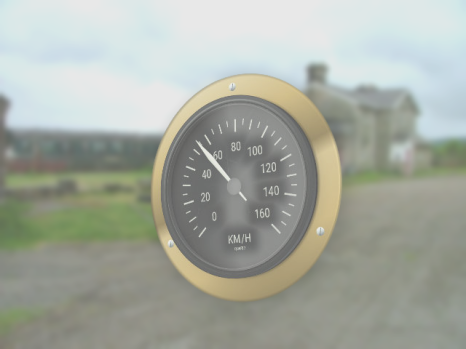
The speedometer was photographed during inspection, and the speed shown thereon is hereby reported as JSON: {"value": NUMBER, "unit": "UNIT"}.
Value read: {"value": 55, "unit": "km/h"}
